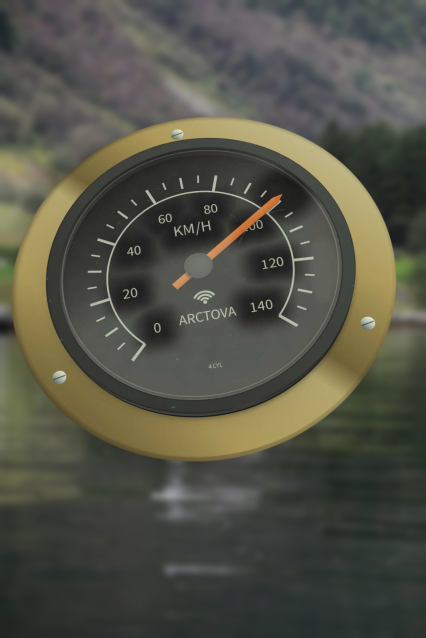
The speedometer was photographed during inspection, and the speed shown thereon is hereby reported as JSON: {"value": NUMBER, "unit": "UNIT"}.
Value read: {"value": 100, "unit": "km/h"}
